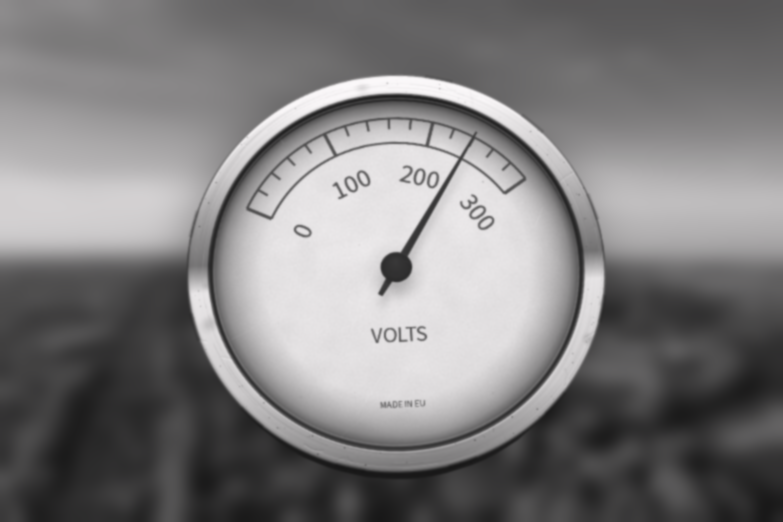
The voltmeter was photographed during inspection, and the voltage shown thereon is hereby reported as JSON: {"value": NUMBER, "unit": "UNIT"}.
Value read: {"value": 240, "unit": "V"}
